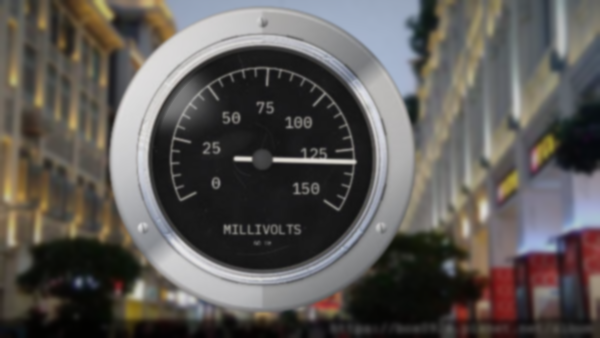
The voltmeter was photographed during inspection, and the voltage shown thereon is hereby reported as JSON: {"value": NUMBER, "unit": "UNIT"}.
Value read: {"value": 130, "unit": "mV"}
